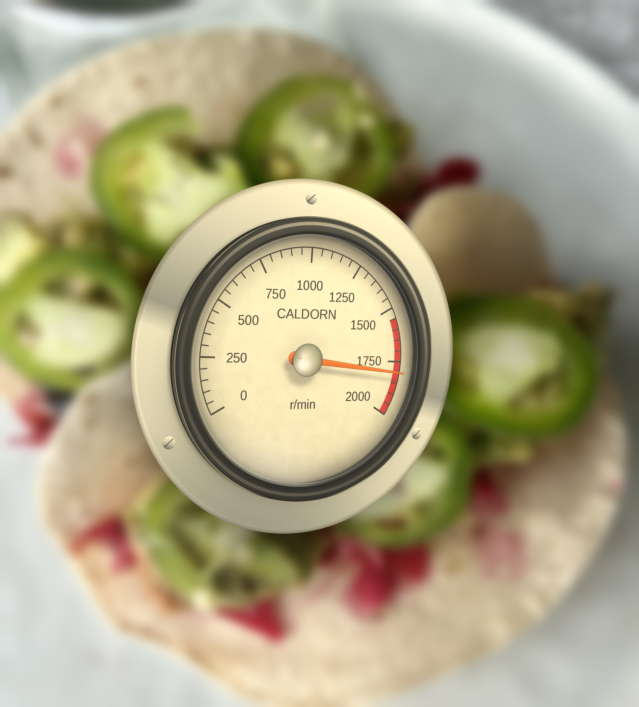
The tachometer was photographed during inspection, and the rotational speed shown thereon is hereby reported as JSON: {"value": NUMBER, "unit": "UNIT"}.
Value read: {"value": 1800, "unit": "rpm"}
